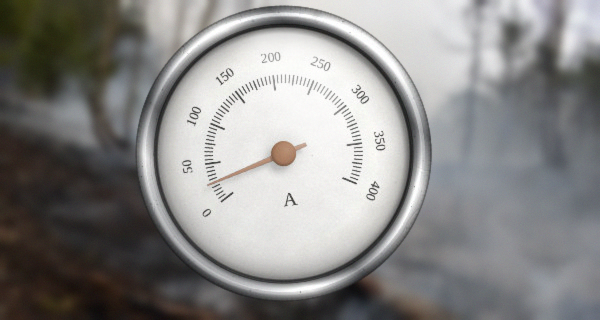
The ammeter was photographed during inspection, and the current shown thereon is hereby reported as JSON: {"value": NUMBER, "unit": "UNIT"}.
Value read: {"value": 25, "unit": "A"}
